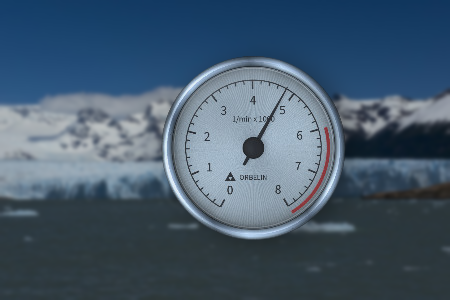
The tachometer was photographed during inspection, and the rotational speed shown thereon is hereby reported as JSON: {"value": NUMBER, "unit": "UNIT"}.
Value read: {"value": 4800, "unit": "rpm"}
